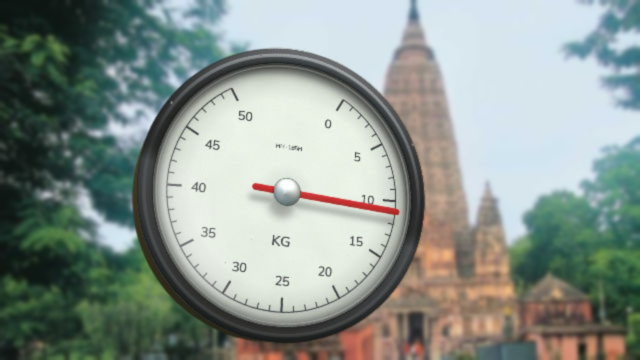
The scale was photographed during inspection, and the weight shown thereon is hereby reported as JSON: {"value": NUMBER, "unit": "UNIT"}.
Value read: {"value": 11, "unit": "kg"}
